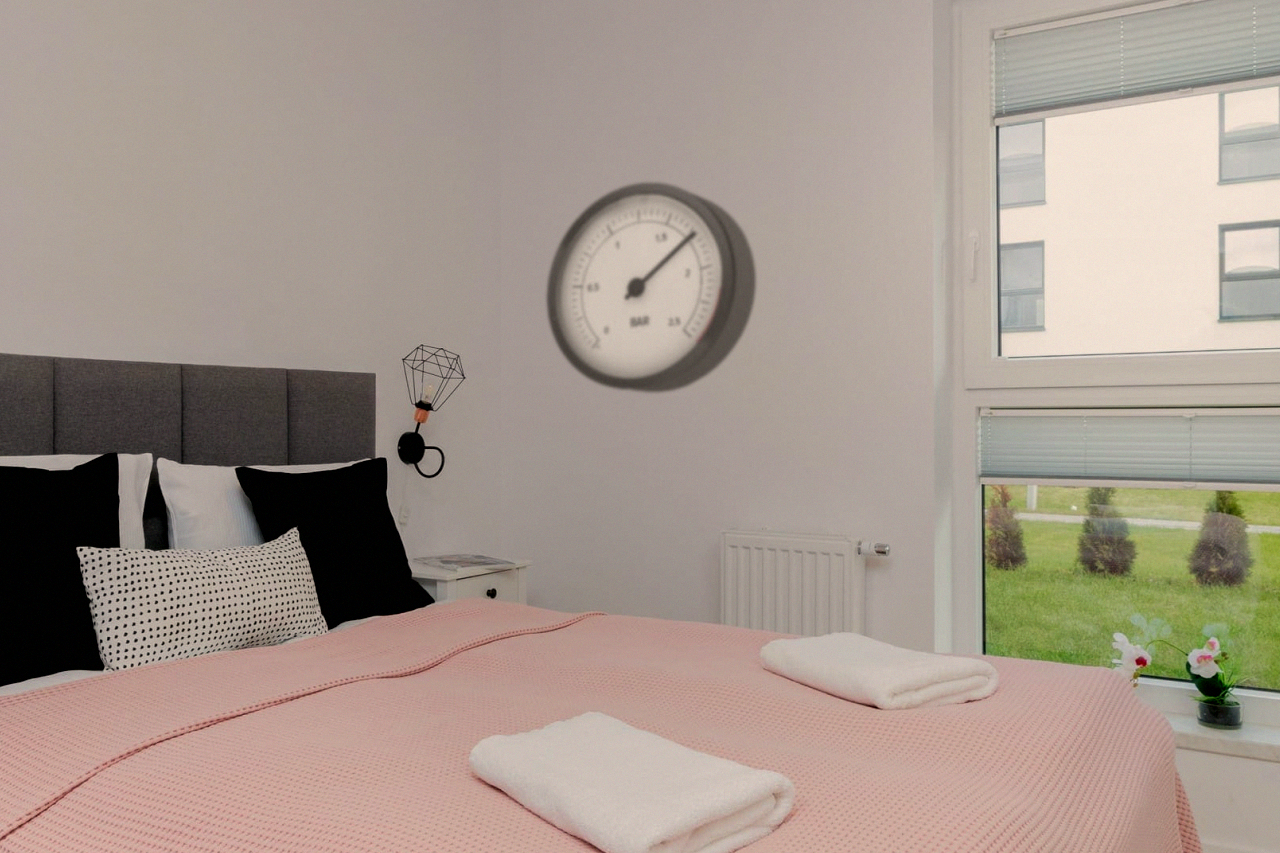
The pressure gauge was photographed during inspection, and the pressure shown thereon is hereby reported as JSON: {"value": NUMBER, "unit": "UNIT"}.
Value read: {"value": 1.75, "unit": "bar"}
